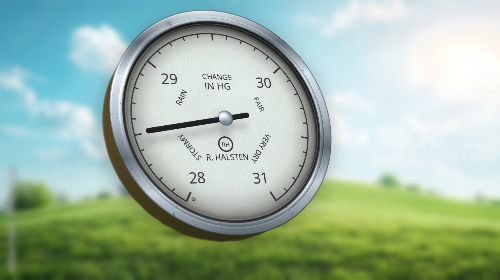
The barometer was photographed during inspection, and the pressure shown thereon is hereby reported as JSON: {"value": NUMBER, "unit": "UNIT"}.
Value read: {"value": 28.5, "unit": "inHg"}
